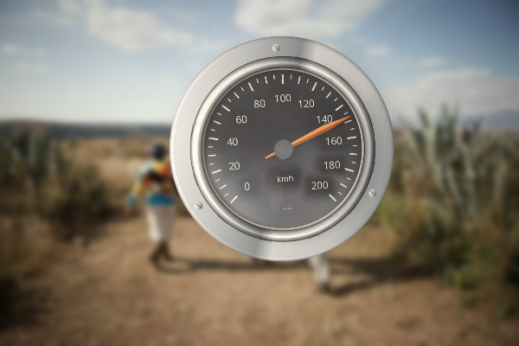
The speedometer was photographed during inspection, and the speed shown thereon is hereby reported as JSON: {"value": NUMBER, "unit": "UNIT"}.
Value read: {"value": 147.5, "unit": "km/h"}
